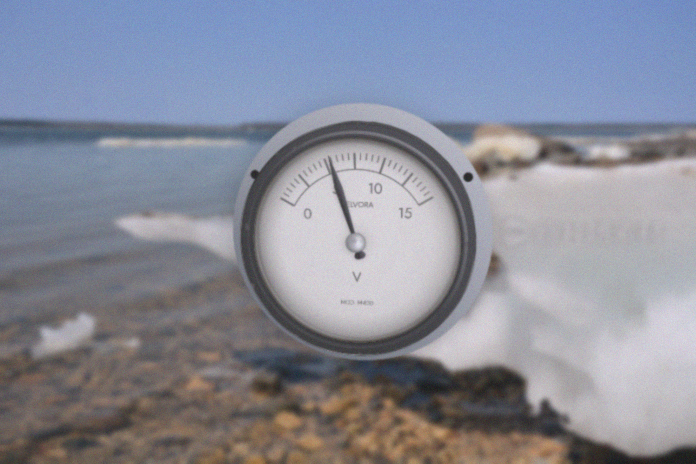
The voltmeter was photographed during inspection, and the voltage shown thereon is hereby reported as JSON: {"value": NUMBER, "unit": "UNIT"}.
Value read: {"value": 5.5, "unit": "V"}
